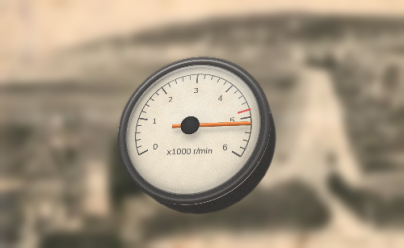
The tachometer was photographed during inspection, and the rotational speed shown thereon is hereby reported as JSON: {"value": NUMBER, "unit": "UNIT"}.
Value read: {"value": 5200, "unit": "rpm"}
